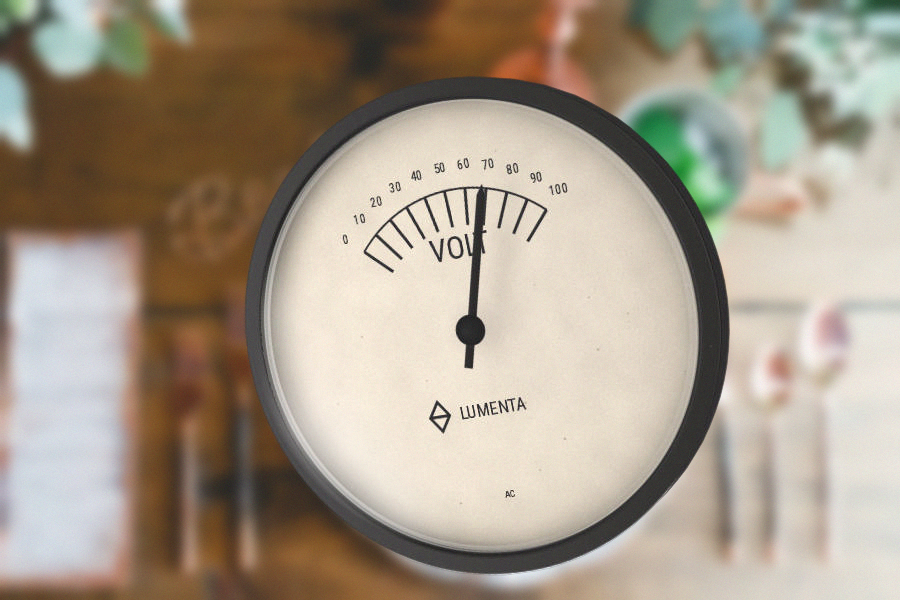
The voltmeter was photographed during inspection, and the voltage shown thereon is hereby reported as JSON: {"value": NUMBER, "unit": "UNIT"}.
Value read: {"value": 70, "unit": "V"}
